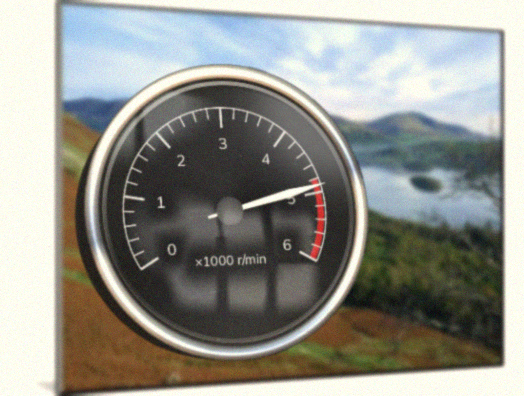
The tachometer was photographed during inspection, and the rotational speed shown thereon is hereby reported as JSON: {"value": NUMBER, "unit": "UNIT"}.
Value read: {"value": 4900, "unit": "rpm"}
